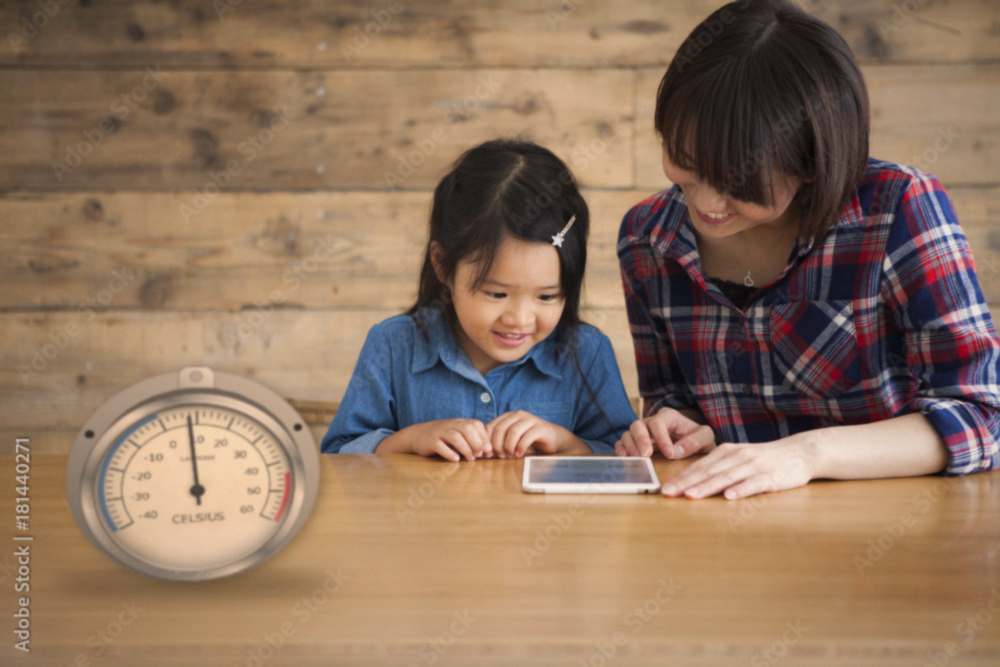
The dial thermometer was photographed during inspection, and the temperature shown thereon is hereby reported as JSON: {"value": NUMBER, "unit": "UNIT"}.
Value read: {"value": 8, "unit": "°C"}
